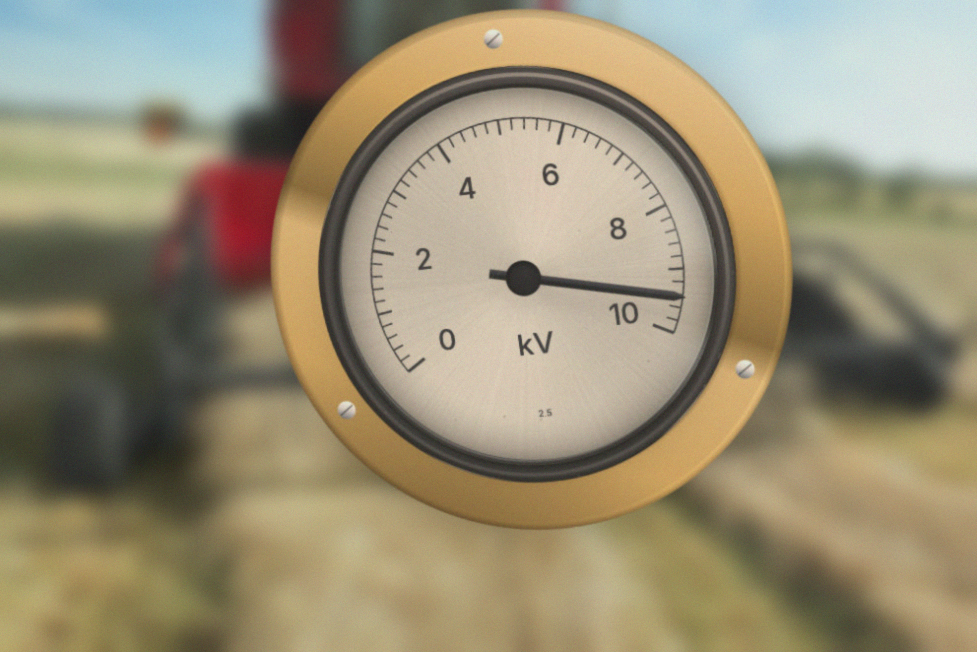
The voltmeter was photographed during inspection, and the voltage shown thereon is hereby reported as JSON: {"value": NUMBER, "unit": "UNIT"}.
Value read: {"value": 9.4, "unit": "kV"}
